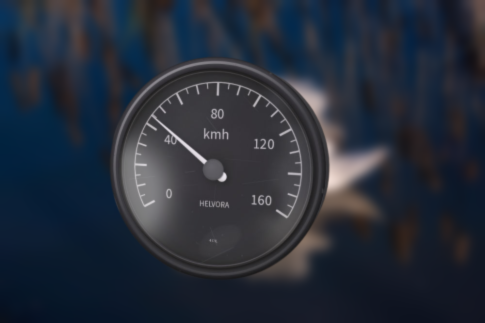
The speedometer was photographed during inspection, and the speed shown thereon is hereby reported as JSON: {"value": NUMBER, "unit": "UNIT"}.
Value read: {"value": 45, "unit": "km/h"}
